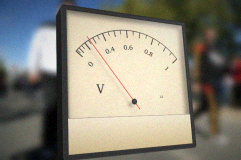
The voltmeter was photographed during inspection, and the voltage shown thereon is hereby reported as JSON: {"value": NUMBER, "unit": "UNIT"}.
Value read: {"value": 0.25, "unit": "V"}
